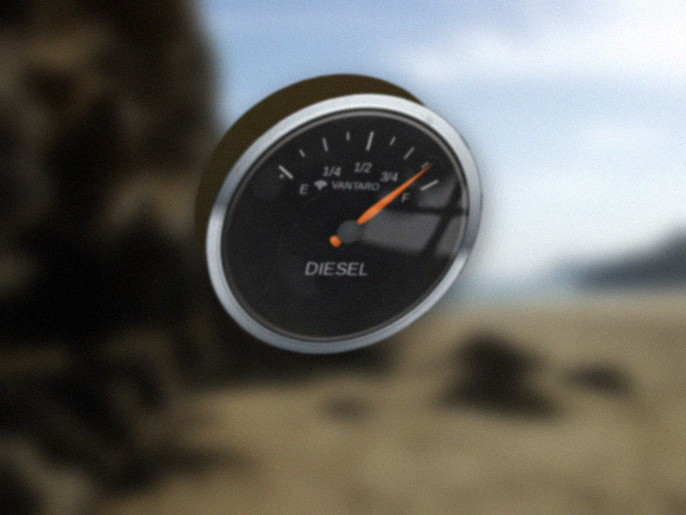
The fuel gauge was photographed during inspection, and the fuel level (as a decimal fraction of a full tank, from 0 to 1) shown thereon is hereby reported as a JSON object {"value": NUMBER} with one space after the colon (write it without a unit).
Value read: {"value": 0.875}
